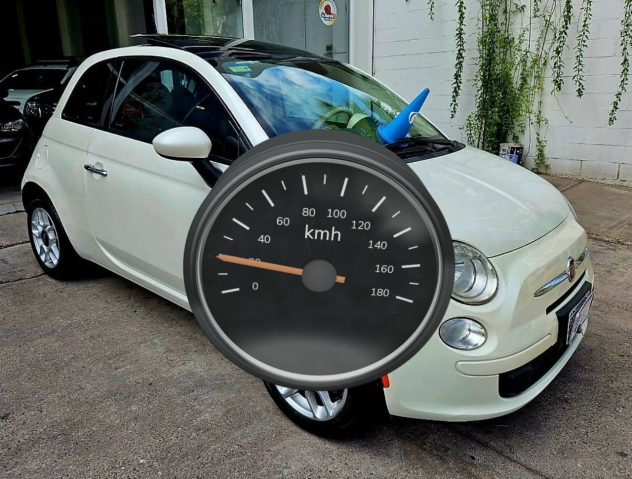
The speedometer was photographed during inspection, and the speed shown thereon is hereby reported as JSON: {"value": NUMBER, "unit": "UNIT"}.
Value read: {"value": 20, "unit": "km/h"}
